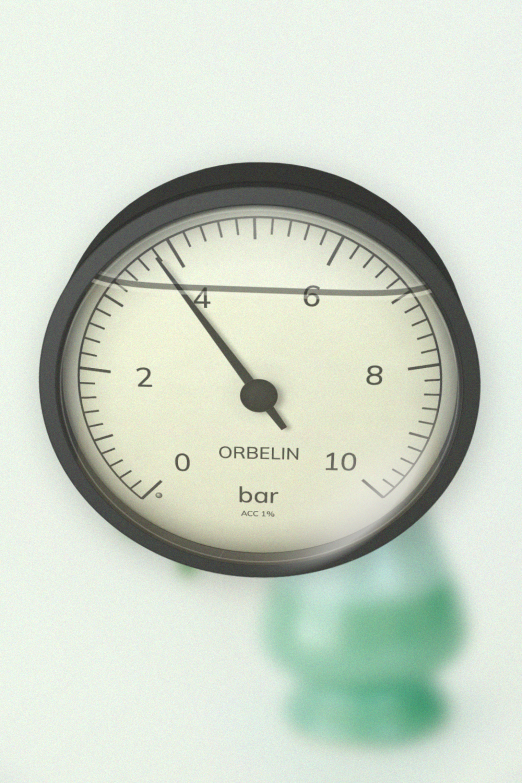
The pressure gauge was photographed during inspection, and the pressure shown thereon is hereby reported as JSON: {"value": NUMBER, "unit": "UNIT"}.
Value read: {"value": 3.8, "unit": "bar"}
